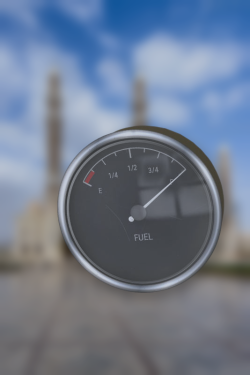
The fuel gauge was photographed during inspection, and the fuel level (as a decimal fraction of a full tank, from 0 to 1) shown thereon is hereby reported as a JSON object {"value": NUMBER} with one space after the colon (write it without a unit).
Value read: {"value": 1}
